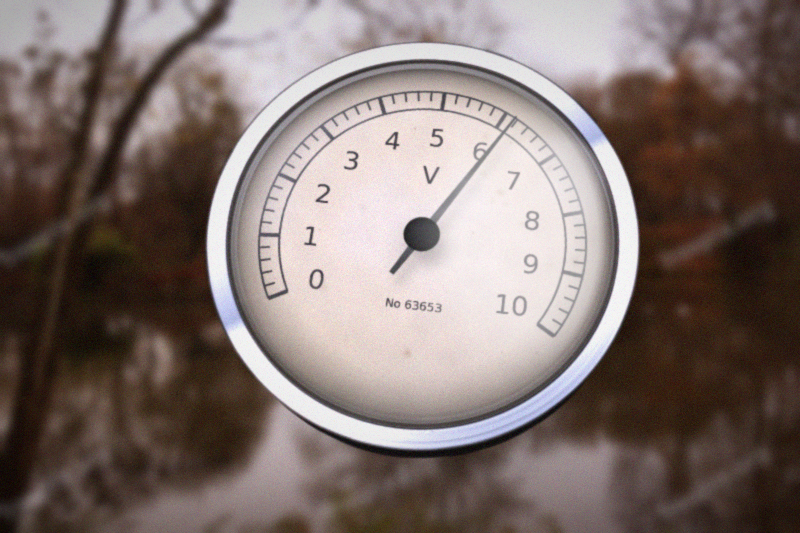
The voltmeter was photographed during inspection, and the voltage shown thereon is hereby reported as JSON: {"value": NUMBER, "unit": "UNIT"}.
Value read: {"value": 6.2, "unit": "V"}
